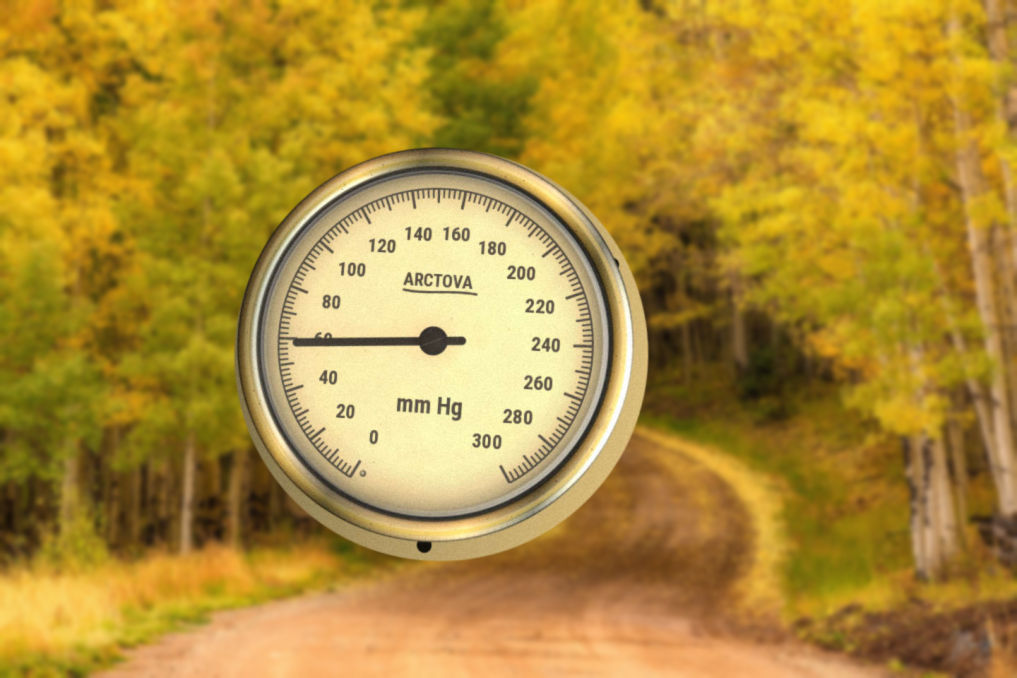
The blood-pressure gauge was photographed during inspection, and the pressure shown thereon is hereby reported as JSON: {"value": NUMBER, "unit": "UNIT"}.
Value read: {"value": 58, "unit": "mmHg"}
